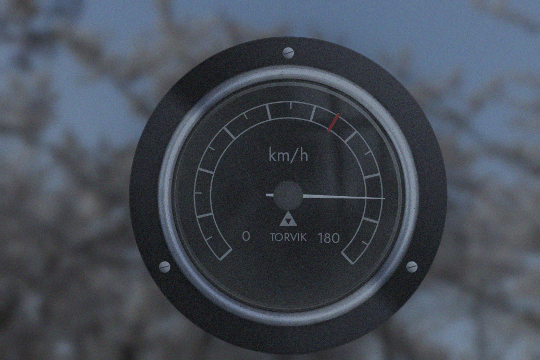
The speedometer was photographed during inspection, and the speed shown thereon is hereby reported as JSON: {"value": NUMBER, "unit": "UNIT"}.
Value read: {"value": 150, "unit": "km/h"}
